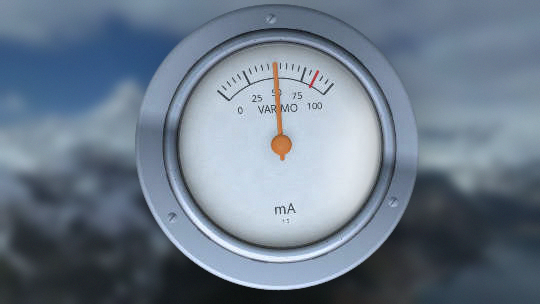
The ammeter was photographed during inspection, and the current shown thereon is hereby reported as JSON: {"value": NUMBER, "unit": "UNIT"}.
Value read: {"value": 50, "unit": "mA"}
